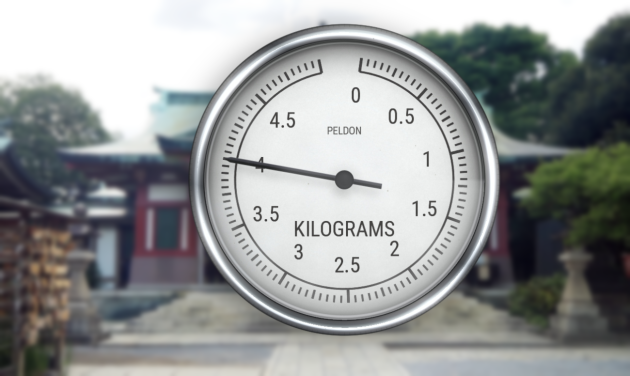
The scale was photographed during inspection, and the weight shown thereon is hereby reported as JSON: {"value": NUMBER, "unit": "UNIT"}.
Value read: {"value": 4, "unit": "kg"}
